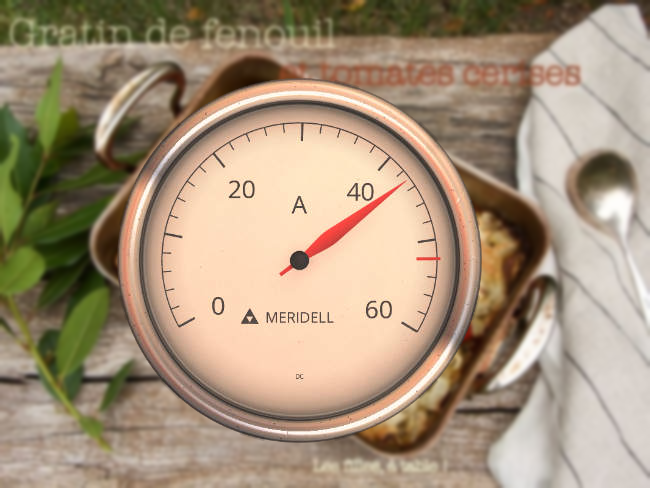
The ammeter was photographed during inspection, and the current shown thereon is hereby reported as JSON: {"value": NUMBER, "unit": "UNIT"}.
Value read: {"value": 43, "unit": "A"}
